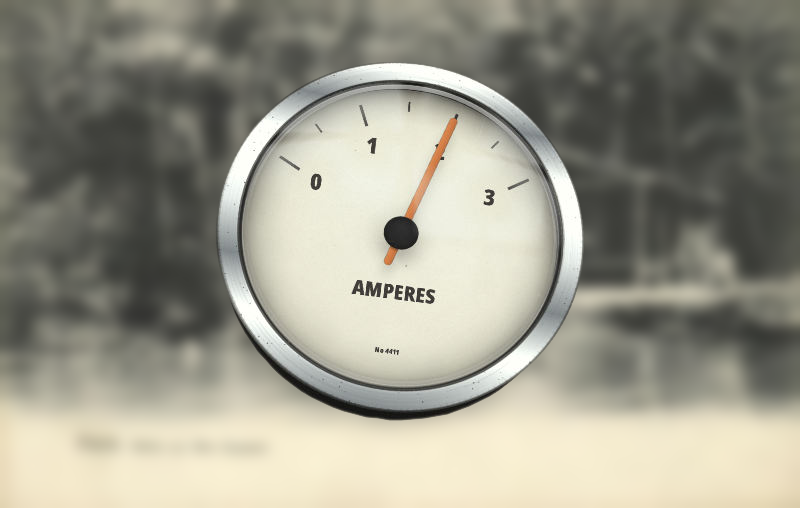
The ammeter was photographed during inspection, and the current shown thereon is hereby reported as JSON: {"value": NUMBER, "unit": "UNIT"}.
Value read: {"value": 2, "unit": "A"}
